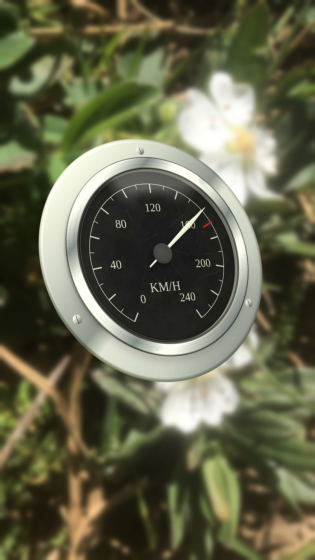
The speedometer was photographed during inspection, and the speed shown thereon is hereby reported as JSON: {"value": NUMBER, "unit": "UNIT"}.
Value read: {"value": 160, "unit": "km/h"}
